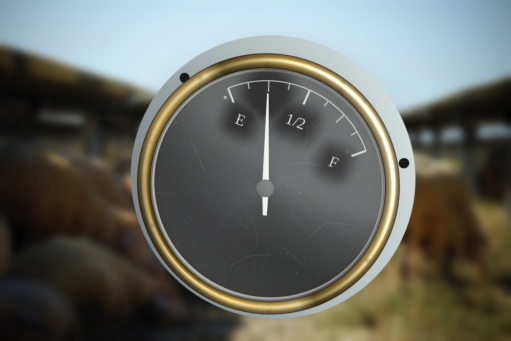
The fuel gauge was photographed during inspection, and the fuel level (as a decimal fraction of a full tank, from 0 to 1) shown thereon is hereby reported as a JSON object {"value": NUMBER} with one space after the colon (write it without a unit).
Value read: {"value": 0.25}
